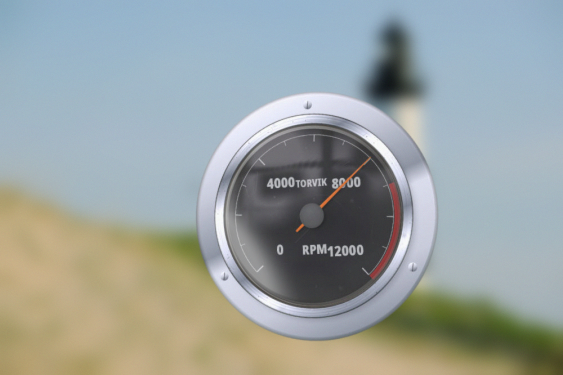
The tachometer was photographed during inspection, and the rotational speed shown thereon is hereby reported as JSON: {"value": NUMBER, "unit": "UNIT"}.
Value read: {"value": 8000, "unit": "rpm"}
